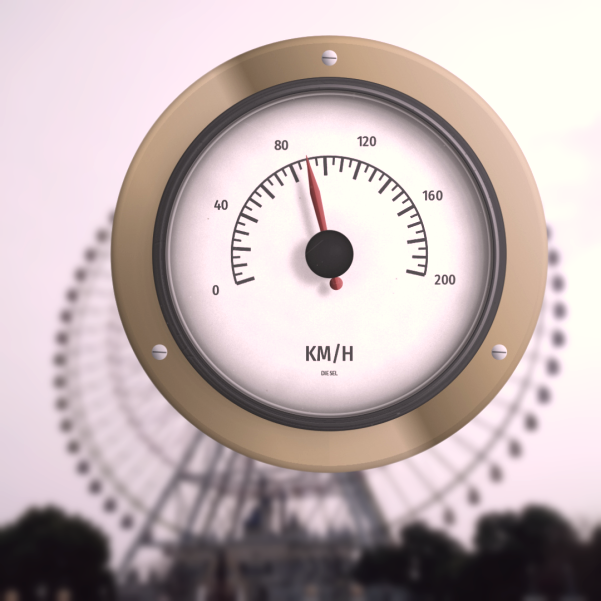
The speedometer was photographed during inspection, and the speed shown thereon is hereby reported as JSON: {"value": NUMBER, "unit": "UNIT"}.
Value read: {"value": 90, "unit": "km/h"}
